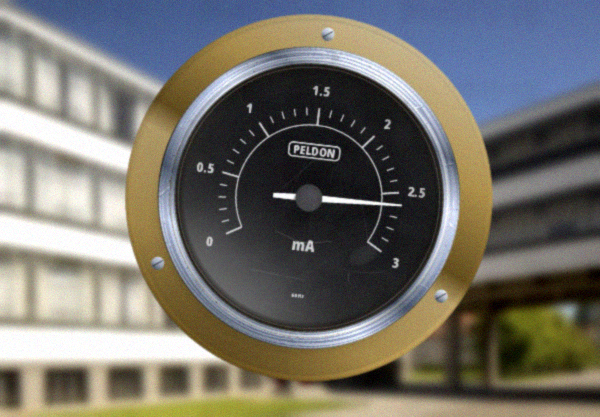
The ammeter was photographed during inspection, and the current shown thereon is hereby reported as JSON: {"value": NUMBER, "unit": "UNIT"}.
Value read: {"value": 2.6, "unit": "mA"}
